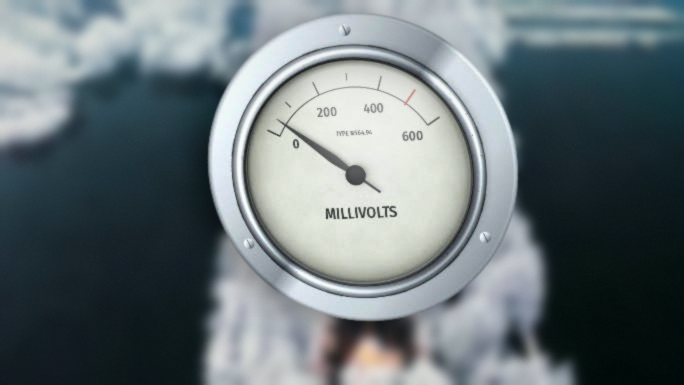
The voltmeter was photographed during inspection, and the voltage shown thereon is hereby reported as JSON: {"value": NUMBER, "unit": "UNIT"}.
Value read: {"value": 50, "unit": "mV"}
